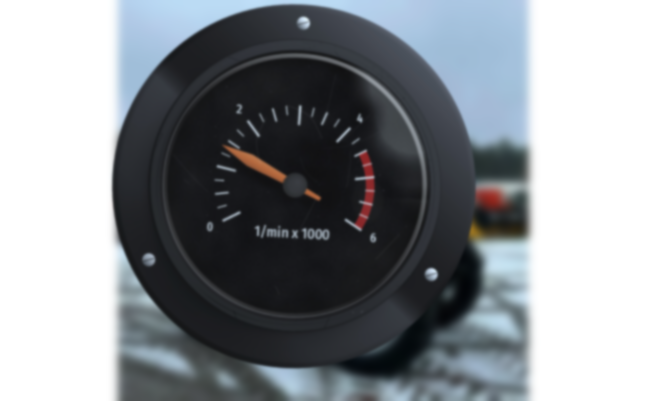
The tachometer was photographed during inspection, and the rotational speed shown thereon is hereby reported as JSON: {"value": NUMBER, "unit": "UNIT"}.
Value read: {"value": 1375, "unit": "rpm"}
